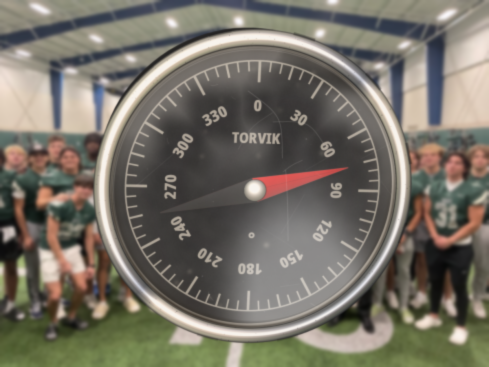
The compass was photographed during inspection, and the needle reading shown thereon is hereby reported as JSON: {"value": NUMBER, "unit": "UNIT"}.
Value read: {"value": 75, "unit": "°"}
